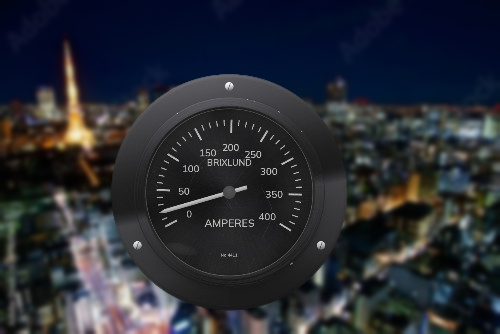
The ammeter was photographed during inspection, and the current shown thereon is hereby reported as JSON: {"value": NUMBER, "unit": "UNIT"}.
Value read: {"value": 20, "unit": "A"}
